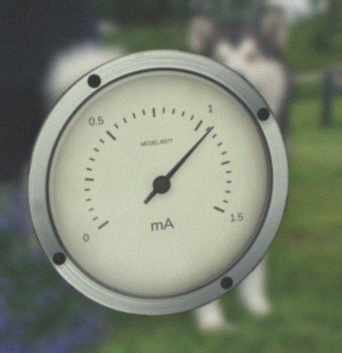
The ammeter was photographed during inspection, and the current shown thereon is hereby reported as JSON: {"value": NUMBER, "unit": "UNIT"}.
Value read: {"value": 1.05, "unit": "mA"}
